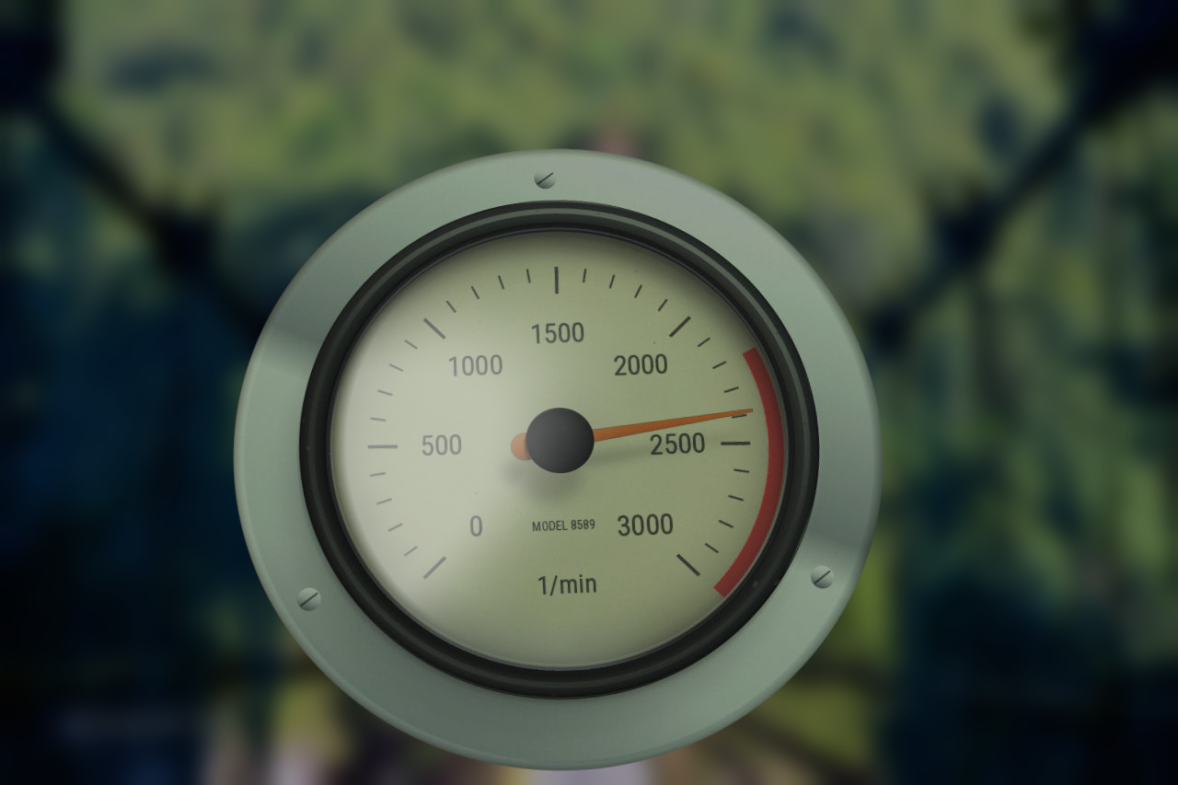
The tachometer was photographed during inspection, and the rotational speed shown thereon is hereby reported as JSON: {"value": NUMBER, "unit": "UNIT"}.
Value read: {"value": 2400, "unit": "rpm"}
